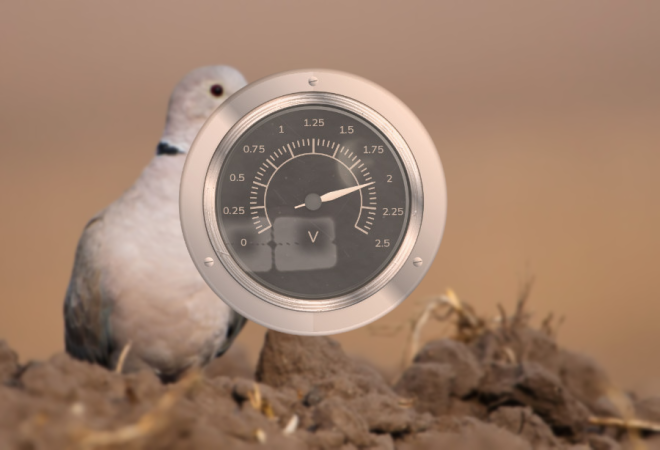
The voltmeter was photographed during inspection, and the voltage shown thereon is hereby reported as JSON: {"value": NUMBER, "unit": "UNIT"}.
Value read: {"value": 2, "unit": "V"}
